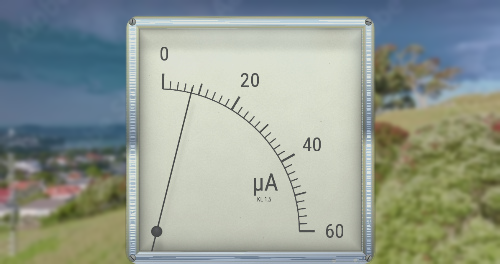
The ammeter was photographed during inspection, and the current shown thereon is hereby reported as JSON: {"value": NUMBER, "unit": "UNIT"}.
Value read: {"value": 8, "unit": "µA"}
